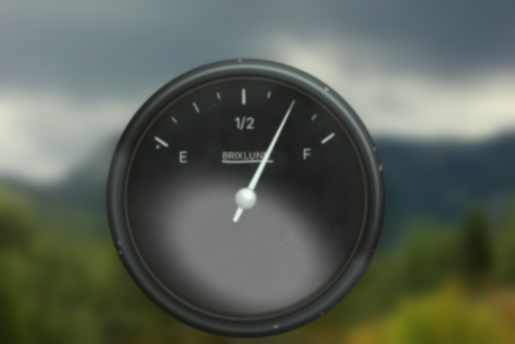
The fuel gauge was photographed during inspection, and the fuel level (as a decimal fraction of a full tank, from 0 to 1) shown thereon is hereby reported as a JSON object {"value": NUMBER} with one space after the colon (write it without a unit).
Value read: {"value": 0.75}
